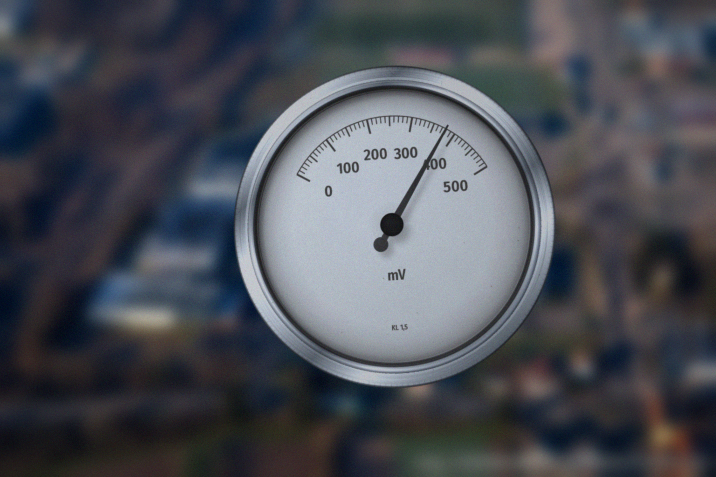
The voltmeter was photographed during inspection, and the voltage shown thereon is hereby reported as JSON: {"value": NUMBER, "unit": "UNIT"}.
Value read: {"value": 380, "unit": "mV"}
